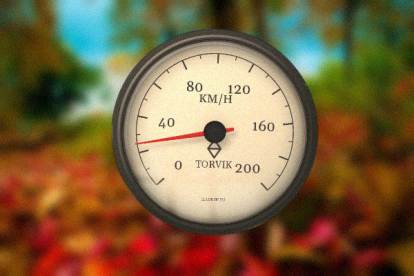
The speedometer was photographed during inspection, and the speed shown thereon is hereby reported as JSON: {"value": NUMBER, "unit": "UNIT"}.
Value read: {"value": 25, "unit": "km/h"}
